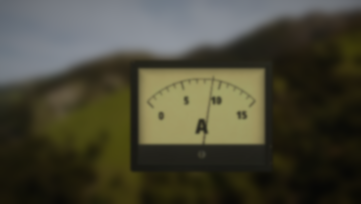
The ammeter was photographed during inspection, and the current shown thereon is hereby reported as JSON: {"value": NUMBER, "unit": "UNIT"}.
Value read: {"value": 9, "unit": "A"}
